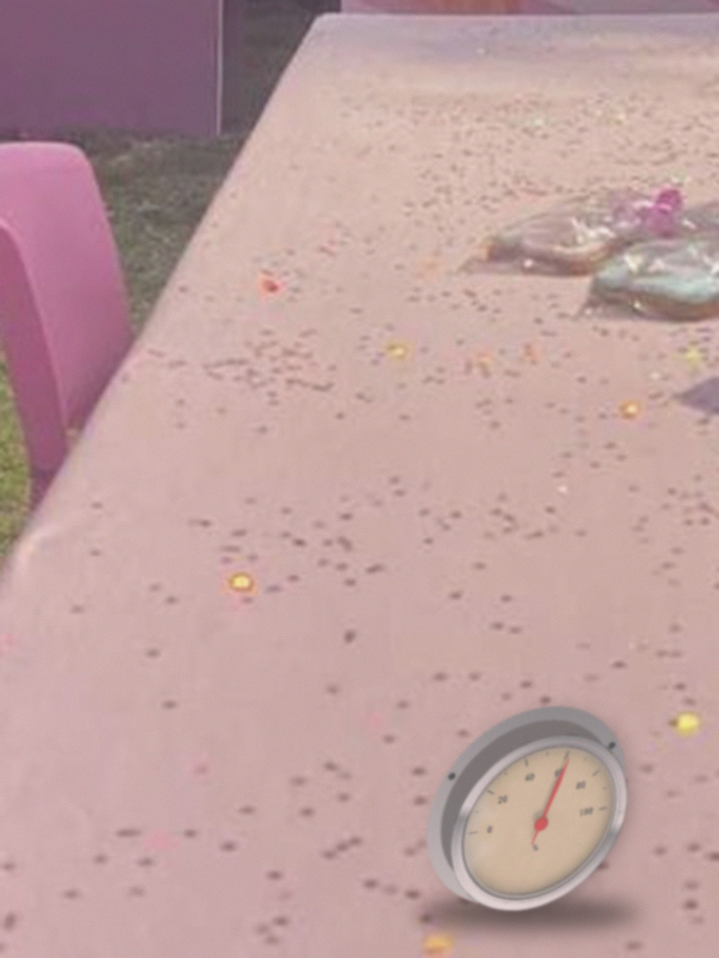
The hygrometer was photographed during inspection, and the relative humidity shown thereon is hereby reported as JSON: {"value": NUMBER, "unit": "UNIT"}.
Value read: {"value": 60, "unit": "%"}
